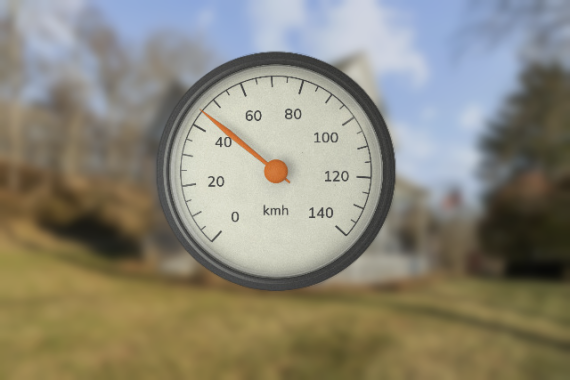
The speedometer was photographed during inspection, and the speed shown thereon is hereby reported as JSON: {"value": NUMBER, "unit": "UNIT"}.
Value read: {"value": 45, "unit": "km/h"}
